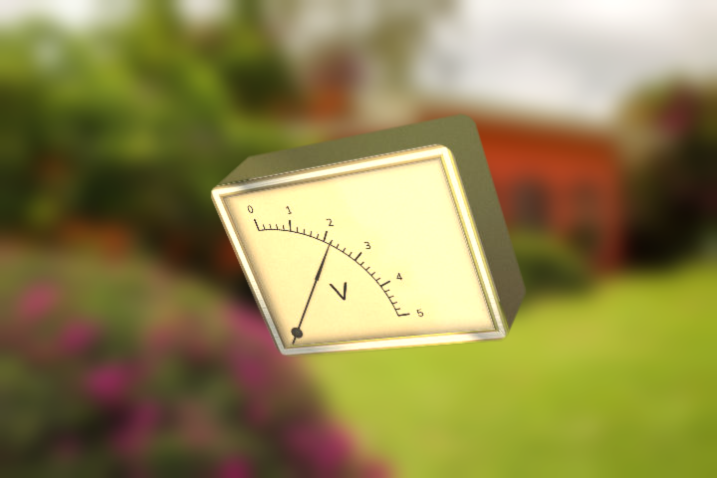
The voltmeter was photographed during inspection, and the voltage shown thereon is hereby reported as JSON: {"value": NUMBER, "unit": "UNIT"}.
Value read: {"value": 2.2, "unit": "V"}
